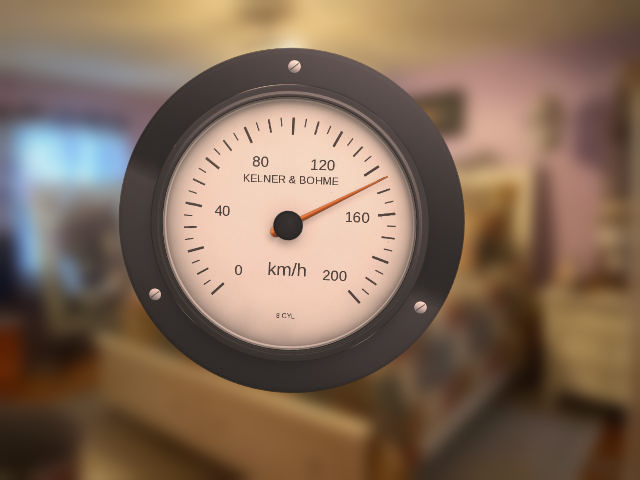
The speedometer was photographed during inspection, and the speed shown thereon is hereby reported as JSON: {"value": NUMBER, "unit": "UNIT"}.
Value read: {"value": 145, "unit": "km/h"}
